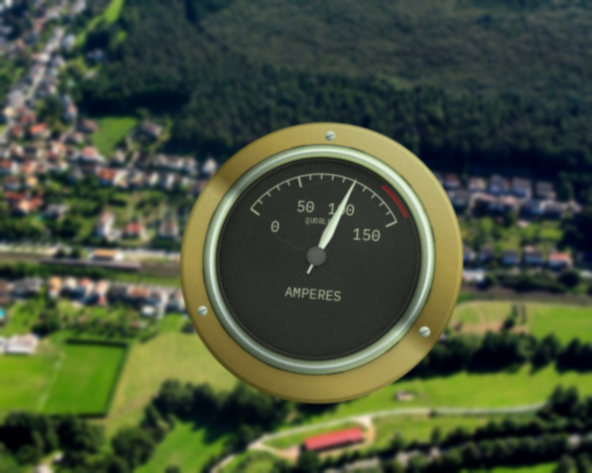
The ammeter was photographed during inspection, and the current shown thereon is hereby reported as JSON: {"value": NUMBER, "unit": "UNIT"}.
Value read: {"value": 100, "unit": "A"}
